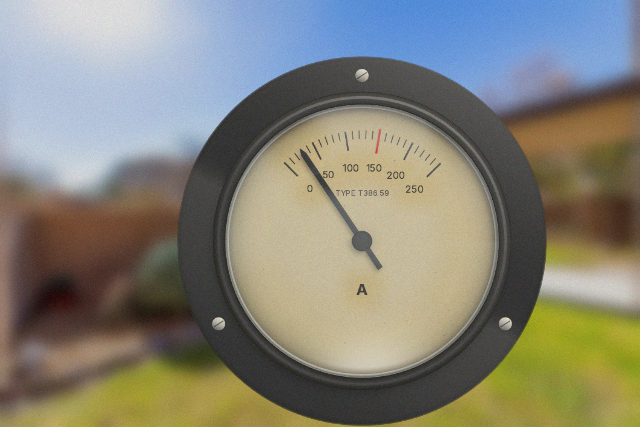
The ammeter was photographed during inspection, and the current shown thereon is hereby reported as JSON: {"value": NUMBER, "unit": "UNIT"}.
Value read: {"value": 30, "unit": "A"}
